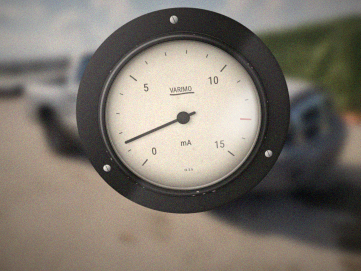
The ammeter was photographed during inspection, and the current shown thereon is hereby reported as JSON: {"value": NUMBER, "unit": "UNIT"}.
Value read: {"value": 1.5, "unit": "mA"}
